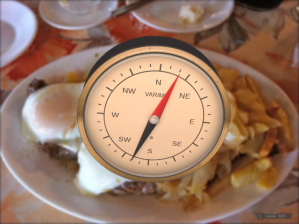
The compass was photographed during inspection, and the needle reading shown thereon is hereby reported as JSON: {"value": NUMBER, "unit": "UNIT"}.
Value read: {"value": 20, "unit": "°"}
